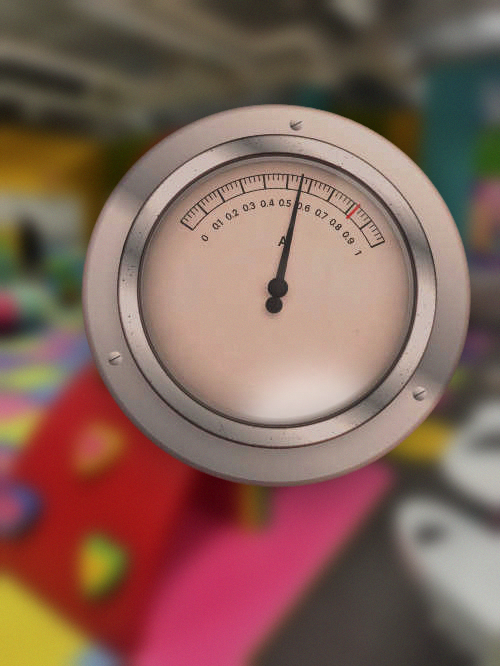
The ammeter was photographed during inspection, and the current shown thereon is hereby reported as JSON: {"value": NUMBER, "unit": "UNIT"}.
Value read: {"value": 0.56, "unit": "A"}
